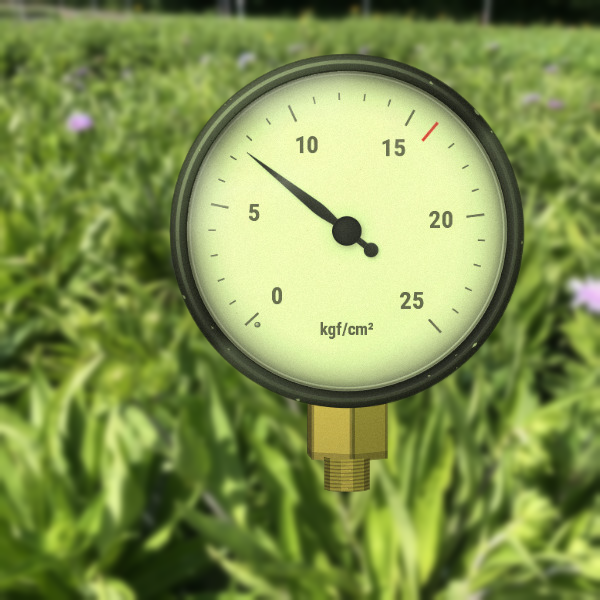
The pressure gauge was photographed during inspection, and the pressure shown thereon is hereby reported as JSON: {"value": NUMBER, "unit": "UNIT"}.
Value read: {"value": 7.5, "unit": "kg/cm²"}
